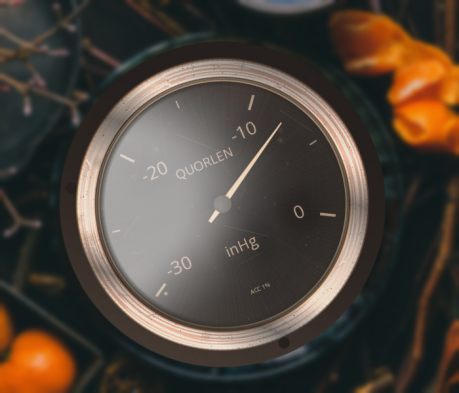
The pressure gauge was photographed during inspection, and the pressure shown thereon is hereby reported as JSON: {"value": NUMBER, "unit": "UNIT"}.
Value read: {"value": -7.5, "unit": "inHg"}
